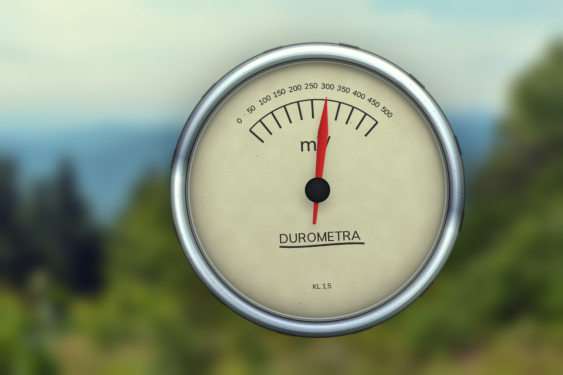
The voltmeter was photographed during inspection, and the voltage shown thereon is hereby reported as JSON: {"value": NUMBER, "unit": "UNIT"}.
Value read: {"value": 300, "unit": "mV"}
